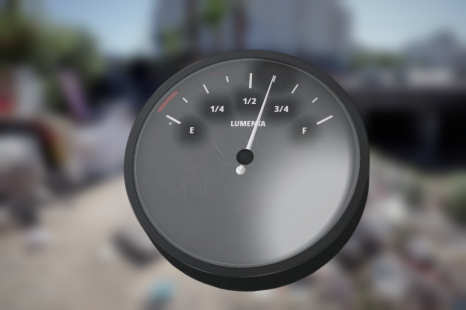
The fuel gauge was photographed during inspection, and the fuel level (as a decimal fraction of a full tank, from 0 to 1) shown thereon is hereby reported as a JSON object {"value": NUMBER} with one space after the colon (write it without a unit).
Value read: {"value": 0.625}
